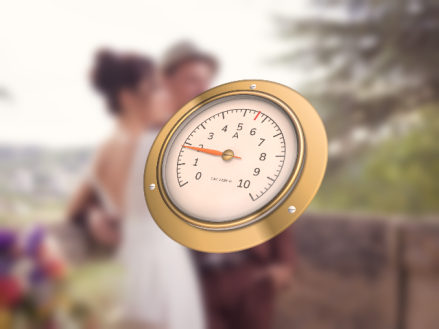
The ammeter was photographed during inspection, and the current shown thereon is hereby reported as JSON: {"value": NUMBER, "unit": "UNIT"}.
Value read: {"value": 1.8, "unit": "A"}
